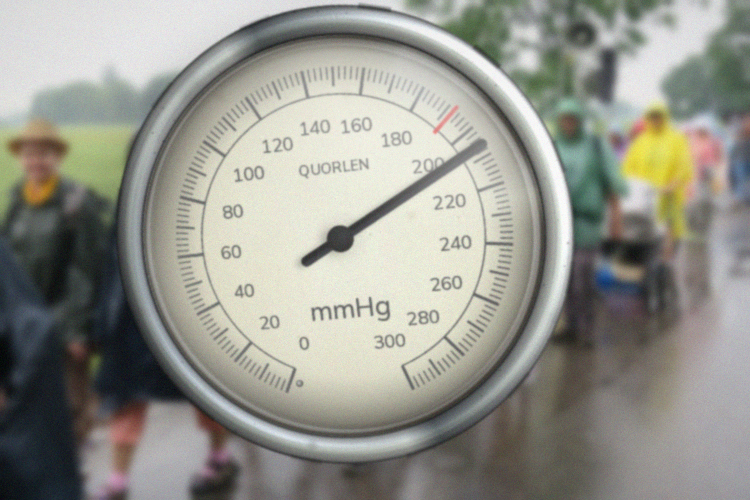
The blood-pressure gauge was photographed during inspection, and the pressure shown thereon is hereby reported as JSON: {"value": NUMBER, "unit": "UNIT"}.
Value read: {"value": 206, "unit": "mmHg"}
